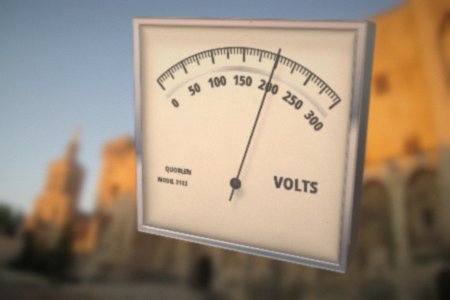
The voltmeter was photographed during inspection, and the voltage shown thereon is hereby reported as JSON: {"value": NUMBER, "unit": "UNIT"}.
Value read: {"value": 200, "unit": "V"}
